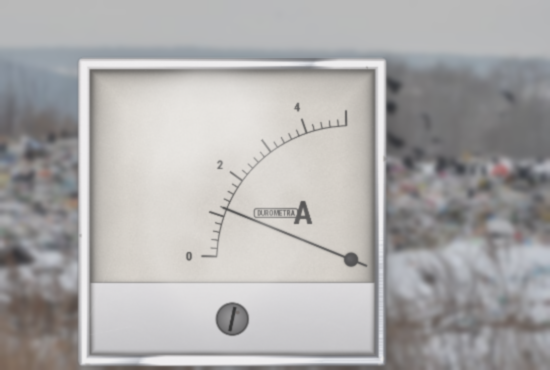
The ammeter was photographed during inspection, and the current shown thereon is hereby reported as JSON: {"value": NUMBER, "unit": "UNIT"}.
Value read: {"value": 1.2, "unit": "A"}
